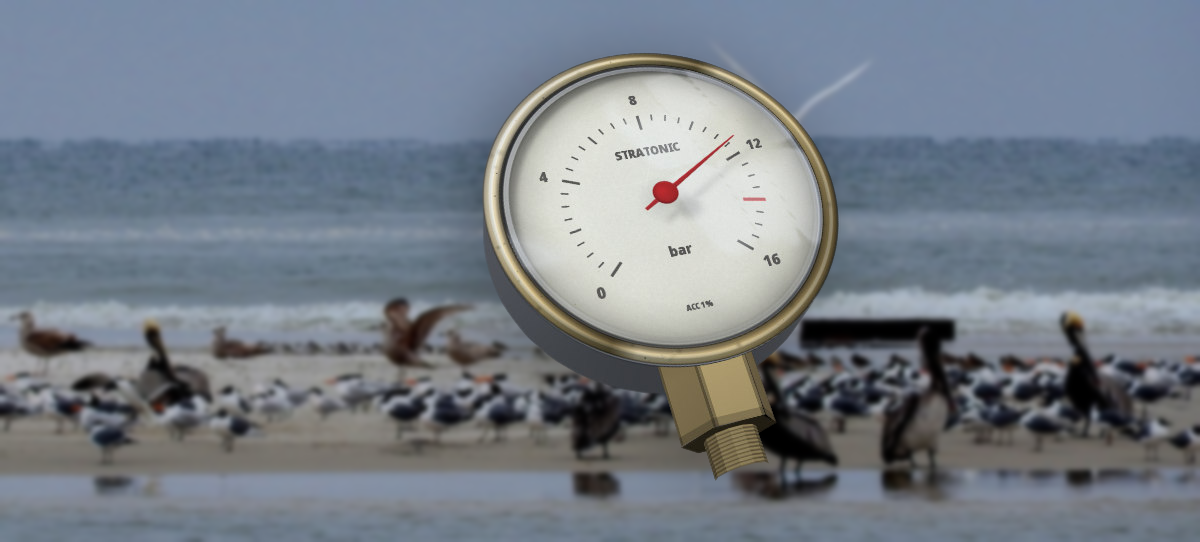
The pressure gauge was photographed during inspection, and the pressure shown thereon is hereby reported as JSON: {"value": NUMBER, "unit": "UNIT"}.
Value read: {"value": 11.5, "unit": "bar"}
